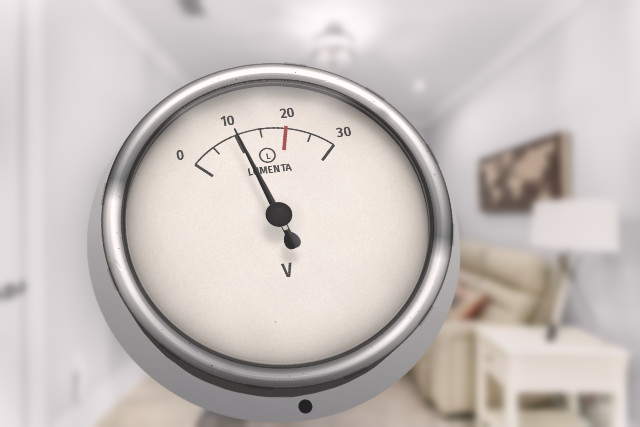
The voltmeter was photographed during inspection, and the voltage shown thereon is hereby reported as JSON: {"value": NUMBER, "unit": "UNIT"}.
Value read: {"value": 10, "unit": "V"}
